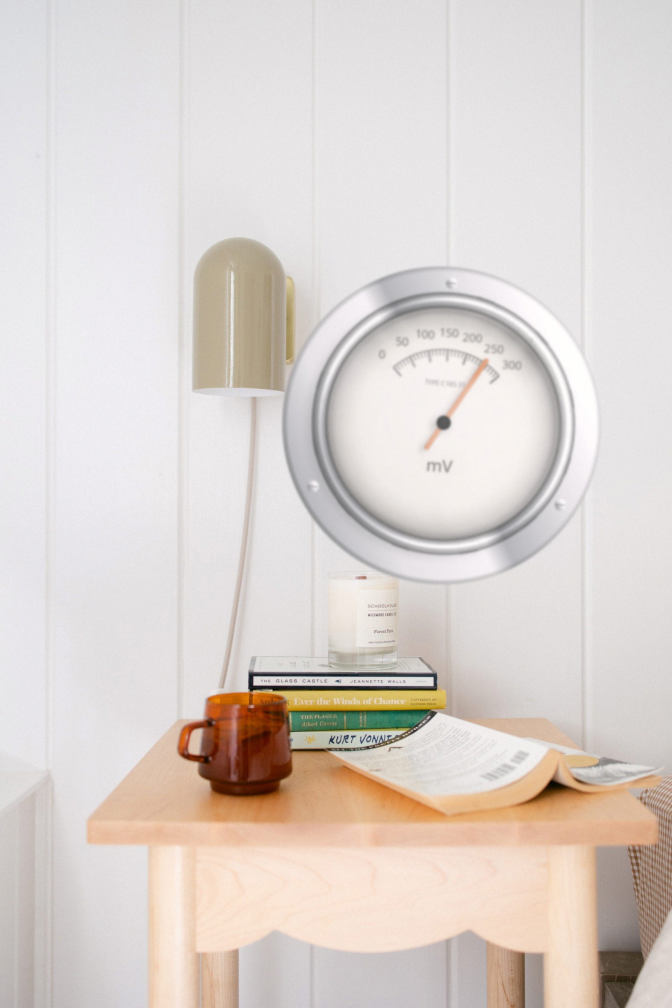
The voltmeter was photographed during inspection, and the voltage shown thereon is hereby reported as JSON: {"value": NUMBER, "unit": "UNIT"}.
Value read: {"value": 250, "unit": "mV"}
